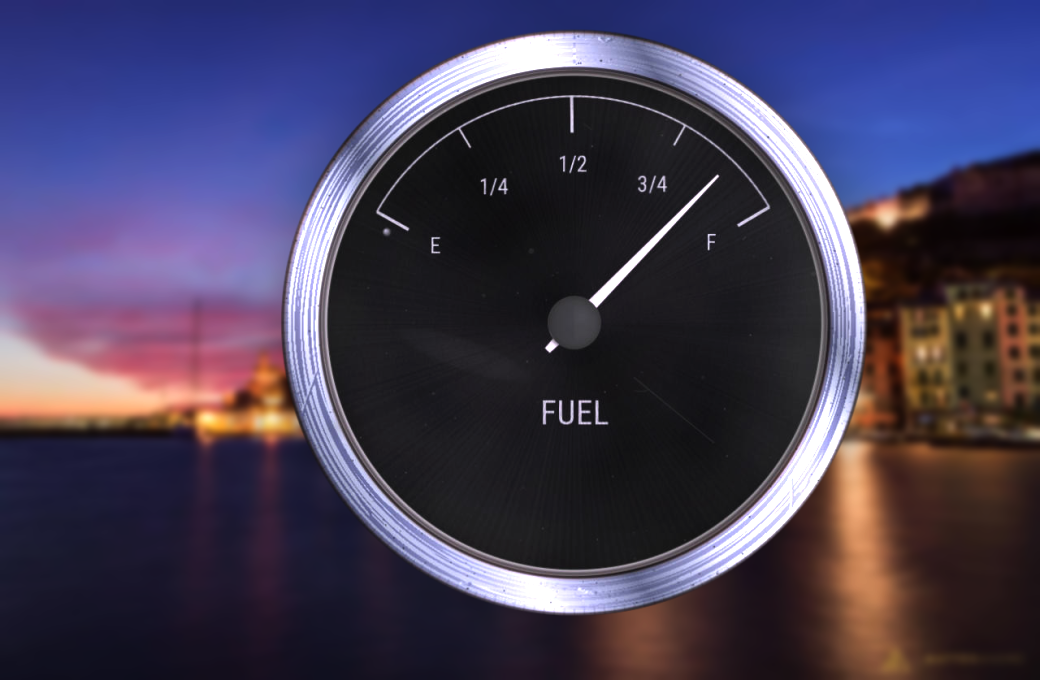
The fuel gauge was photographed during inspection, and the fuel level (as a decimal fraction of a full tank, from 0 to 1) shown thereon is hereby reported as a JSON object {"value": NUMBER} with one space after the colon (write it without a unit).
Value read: {"value": 0.875}
